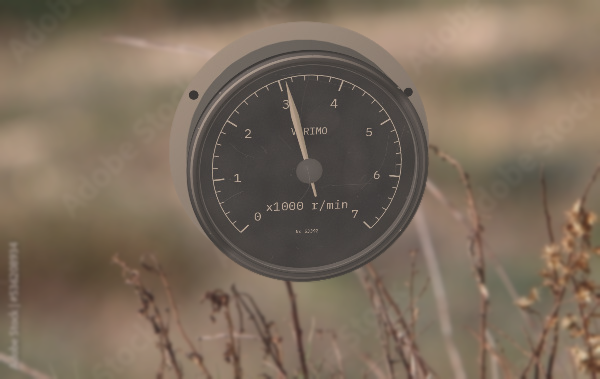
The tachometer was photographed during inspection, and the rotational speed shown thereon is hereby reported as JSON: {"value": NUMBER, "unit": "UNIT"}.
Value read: {"value": 3100, "unit": "rpm"}
